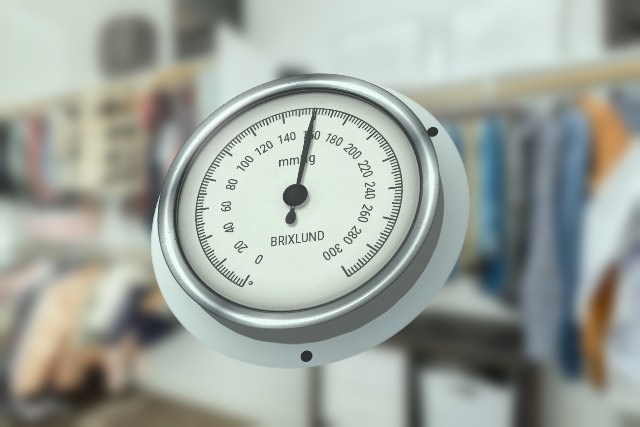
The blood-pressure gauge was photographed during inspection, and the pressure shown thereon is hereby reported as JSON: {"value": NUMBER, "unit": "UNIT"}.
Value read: {"value": 160, "unit": "mmHg"}
